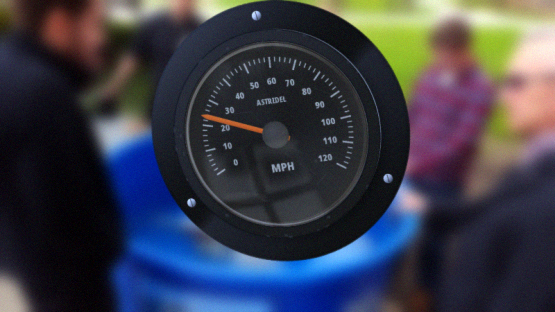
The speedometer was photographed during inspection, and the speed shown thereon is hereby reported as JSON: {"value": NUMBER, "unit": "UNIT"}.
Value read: {"value": 24, "unit": "mph"}
